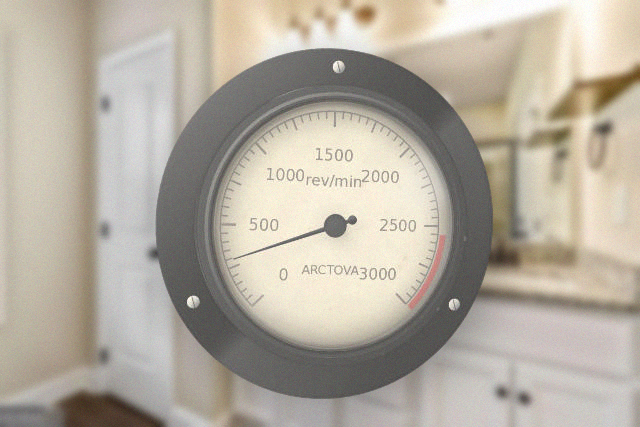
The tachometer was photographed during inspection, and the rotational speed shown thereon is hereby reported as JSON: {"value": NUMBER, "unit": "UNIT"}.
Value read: {"value": 300, "unit": "rpm"}
